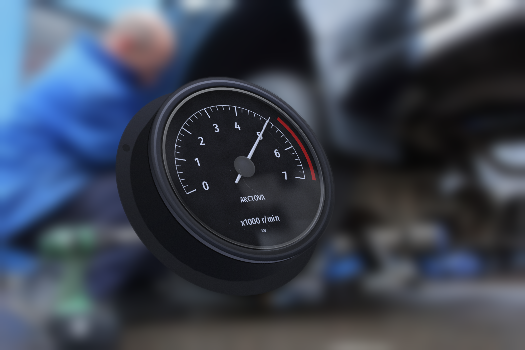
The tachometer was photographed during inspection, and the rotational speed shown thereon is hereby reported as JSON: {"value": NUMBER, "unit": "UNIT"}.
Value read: {"value": 5000, "unit": "rpm"}
